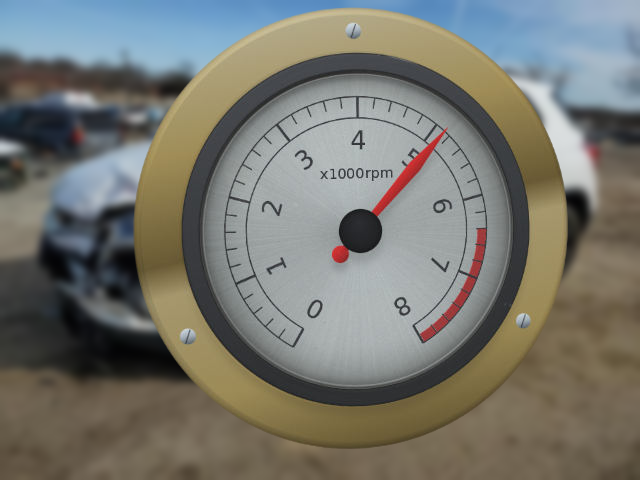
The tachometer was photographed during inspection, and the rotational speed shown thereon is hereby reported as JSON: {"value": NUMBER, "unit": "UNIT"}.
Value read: {"value": 5100, "unit": "rpm"}
